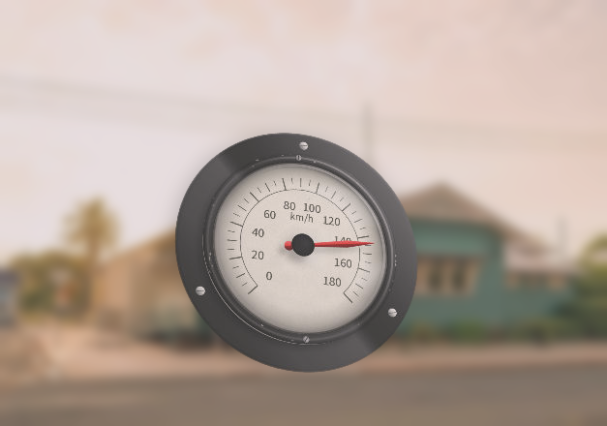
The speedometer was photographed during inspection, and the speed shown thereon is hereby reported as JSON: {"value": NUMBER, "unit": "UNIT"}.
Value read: {"value": 145, "unit": "km/h"}
